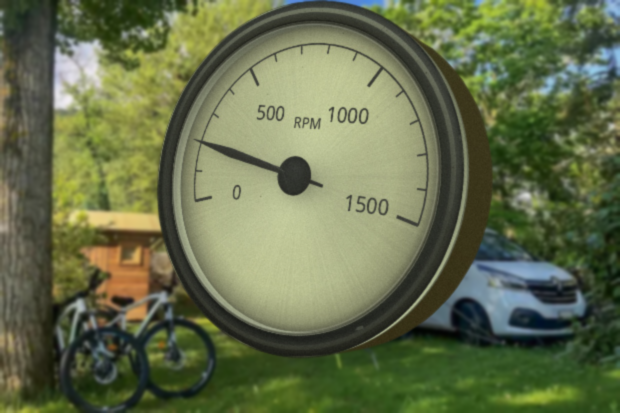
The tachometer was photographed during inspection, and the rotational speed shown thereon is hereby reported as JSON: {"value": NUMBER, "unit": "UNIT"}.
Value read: {"value": 200, "unit": "rpm"}
